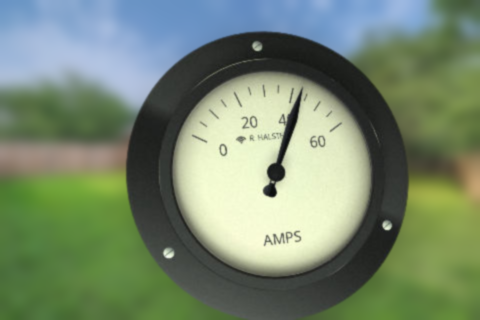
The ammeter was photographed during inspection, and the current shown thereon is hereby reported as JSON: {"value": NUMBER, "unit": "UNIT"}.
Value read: {"value": 42.5, "unit": "A"}
